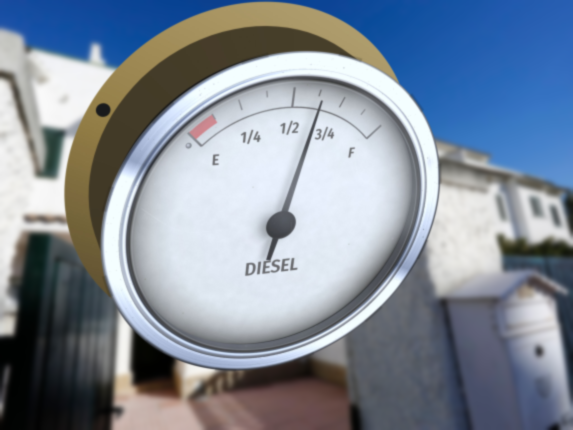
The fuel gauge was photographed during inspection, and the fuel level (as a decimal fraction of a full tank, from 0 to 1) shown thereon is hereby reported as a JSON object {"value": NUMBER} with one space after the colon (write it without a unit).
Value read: {"value": 0.625}
